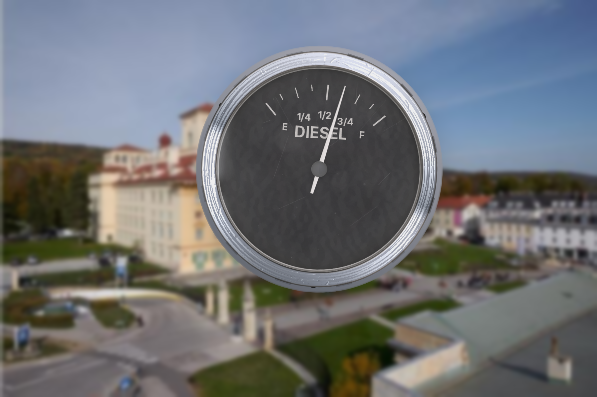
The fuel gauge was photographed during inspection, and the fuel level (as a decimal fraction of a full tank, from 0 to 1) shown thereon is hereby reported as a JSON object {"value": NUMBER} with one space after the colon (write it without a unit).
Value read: {"value": 0.625}
